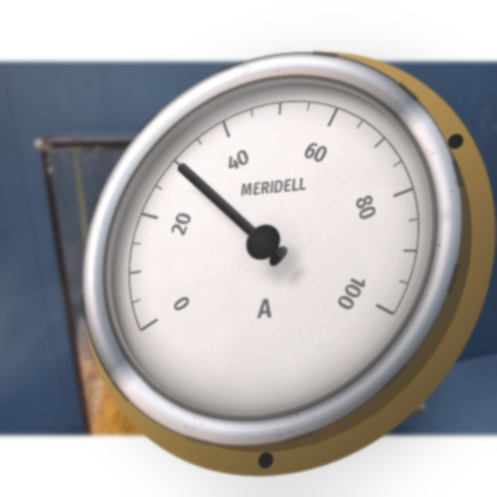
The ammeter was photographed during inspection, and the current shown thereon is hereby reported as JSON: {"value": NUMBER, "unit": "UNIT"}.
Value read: {"value": 30, "unit": "A"}
